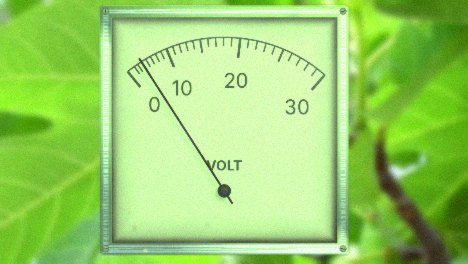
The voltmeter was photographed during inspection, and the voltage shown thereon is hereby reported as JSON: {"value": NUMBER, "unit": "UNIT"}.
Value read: {"value": 5, "unit": "V"}
